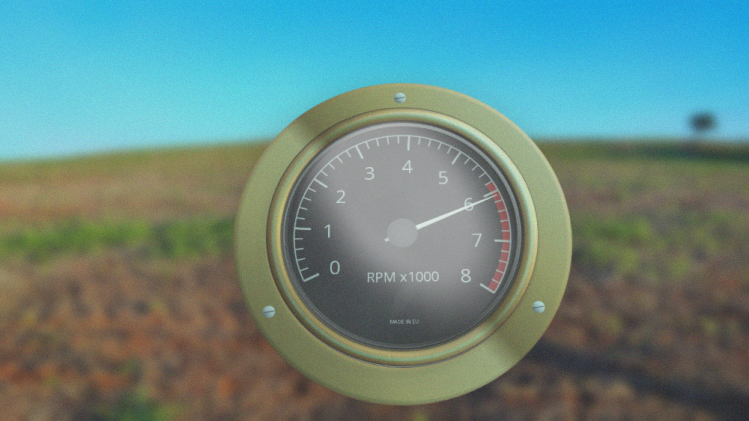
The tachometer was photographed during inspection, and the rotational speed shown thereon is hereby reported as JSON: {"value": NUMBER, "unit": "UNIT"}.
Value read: {"value": 6100, "unit": "rpm"}
